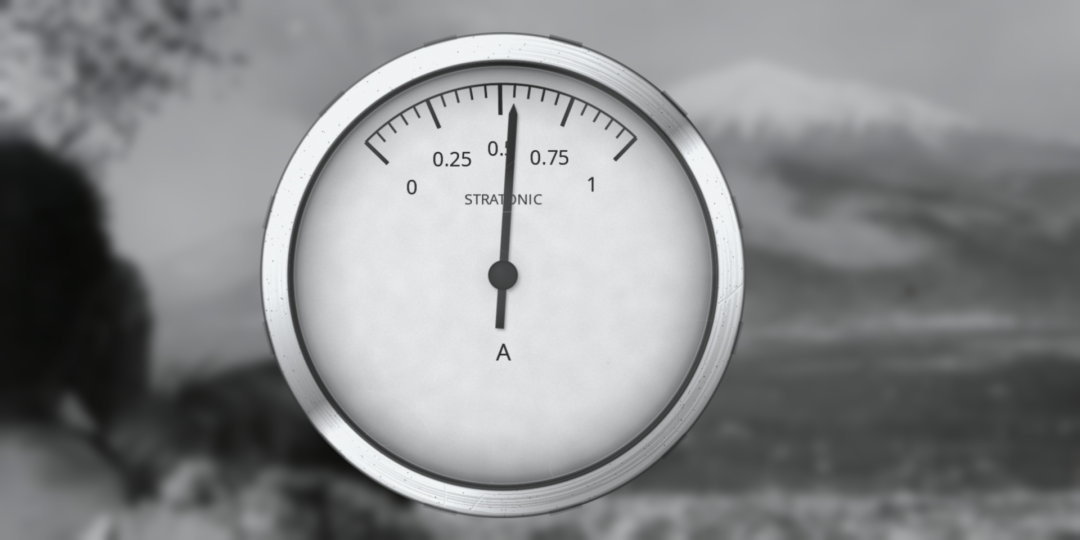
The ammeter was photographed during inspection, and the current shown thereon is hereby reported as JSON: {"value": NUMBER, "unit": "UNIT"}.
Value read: {"value": 0.55, "unit": "A"}
